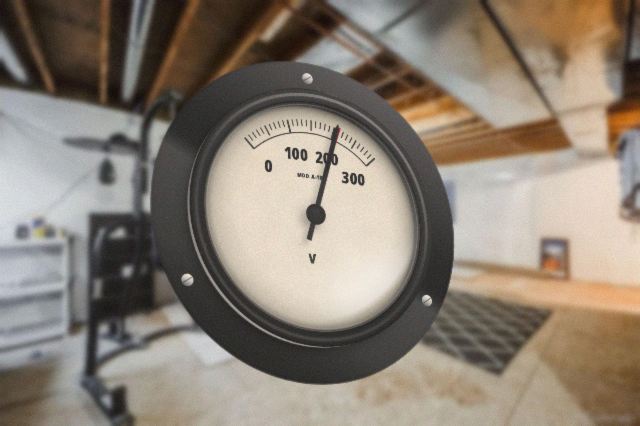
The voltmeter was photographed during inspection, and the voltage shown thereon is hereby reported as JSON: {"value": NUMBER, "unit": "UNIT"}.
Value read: {"value": 200, "unit": "V"}
